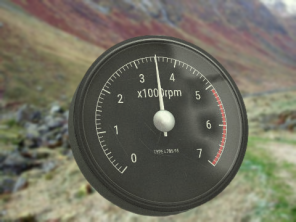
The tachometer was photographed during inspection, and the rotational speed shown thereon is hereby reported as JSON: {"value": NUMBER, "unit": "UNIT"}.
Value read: {"value": 3500, "unit": "rpm"}
